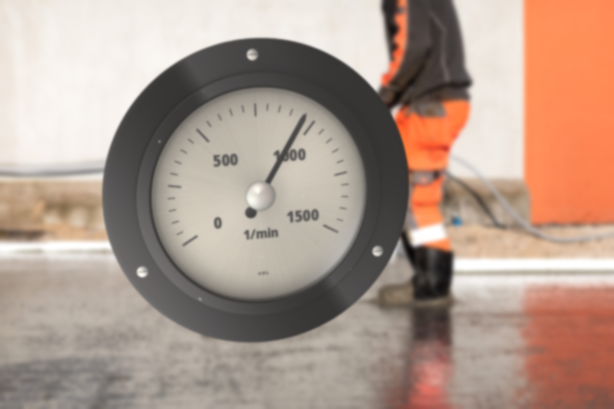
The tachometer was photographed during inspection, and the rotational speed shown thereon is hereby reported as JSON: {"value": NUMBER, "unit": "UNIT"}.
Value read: {"value": 950, "unit": "rpm"}
